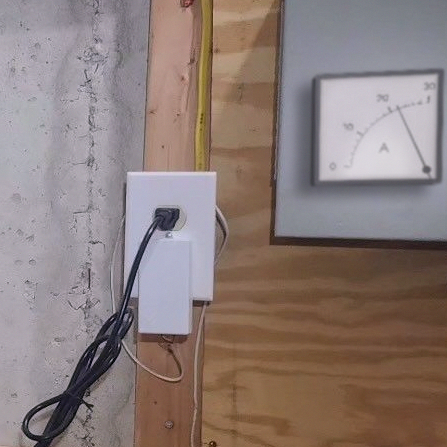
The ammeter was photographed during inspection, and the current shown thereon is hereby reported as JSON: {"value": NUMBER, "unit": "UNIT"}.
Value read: {"value": 22, "unit": "A"}
